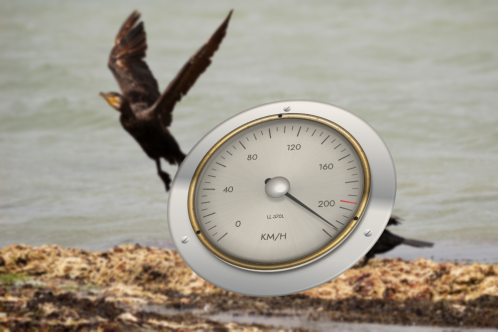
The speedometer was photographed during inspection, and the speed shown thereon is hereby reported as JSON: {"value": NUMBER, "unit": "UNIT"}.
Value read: {"value": 215, "unit": "km/h"}
